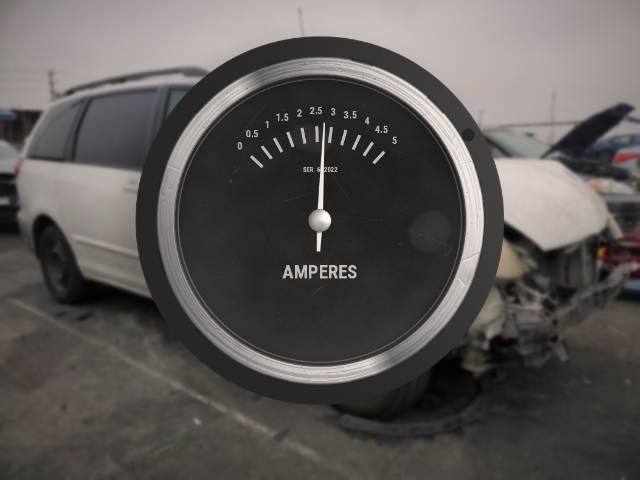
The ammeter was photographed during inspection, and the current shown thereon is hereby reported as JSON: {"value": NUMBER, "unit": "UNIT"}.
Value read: {"value": 2.75, "unit": "A"}
